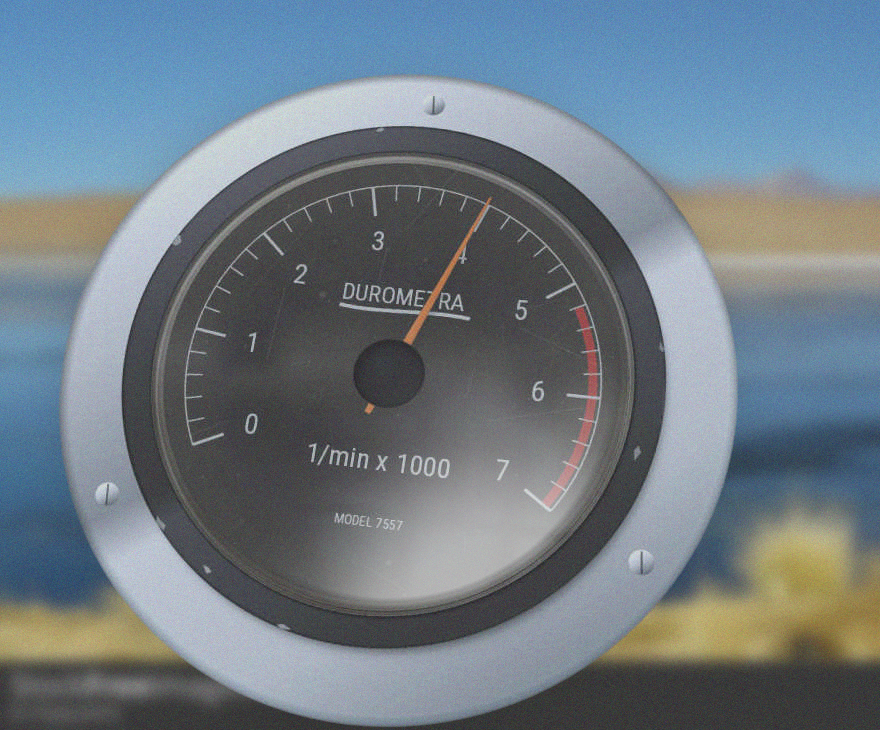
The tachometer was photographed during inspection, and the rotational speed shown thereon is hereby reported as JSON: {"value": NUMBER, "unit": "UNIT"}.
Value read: {"value": 4000, "unit": "rpm"}
